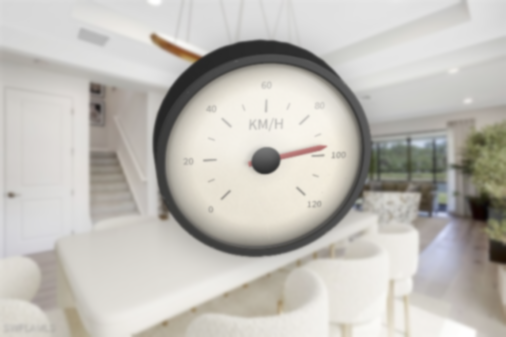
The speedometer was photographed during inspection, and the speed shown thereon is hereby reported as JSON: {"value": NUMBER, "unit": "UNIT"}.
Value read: {"value": 95, "unit": "km/h"}
